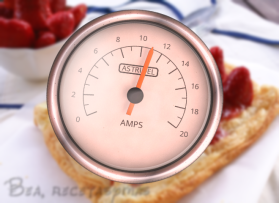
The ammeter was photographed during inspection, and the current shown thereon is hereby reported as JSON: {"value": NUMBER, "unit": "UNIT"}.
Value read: {"value": 11, "unit": "A"}
